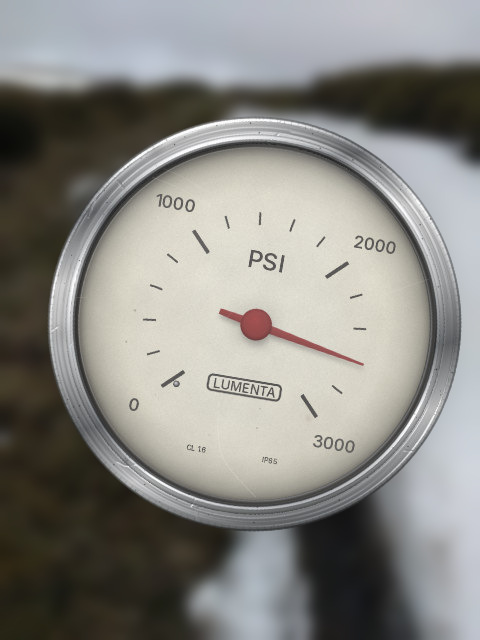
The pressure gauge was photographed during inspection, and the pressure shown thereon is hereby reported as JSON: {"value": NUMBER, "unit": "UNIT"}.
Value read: {"value": 2600, "unit": "psi"}
